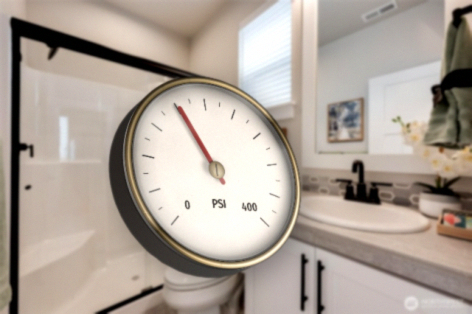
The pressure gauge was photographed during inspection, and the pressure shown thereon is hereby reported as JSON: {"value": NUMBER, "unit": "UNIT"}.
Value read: {"value": 160, "unit": "psi"}
